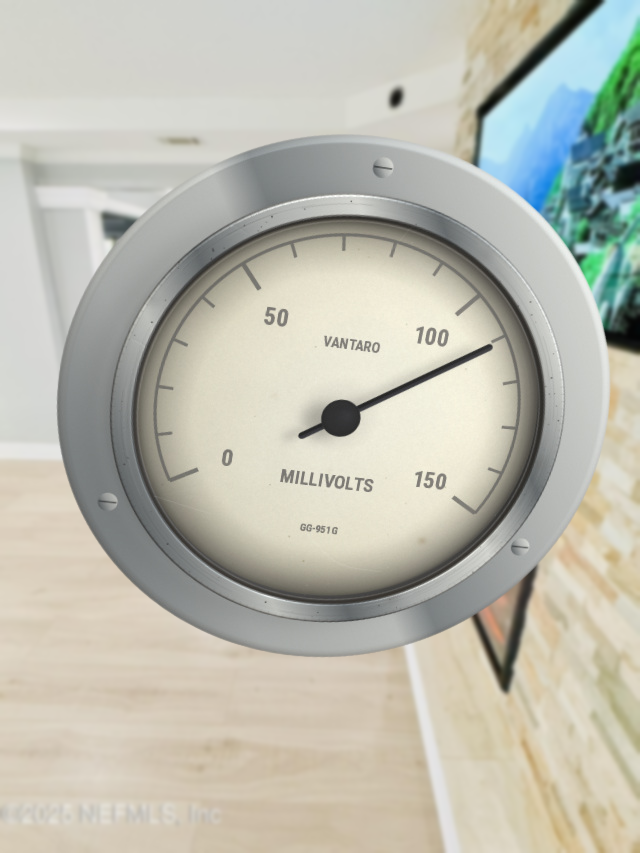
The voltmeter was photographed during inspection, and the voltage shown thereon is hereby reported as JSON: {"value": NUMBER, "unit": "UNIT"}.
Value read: {"value": 110, "unit": "mV"}
